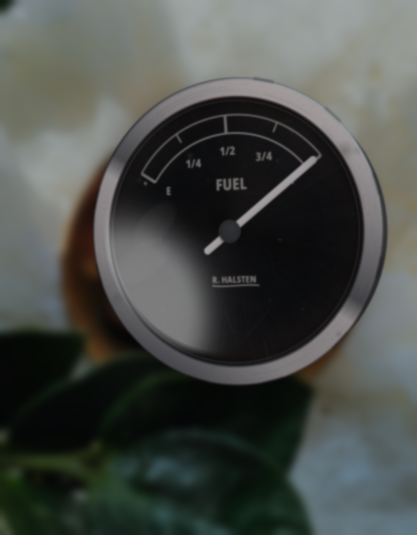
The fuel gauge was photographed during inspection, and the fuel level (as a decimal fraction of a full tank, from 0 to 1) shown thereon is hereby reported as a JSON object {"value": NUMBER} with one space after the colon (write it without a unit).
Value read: {"value": 1}
